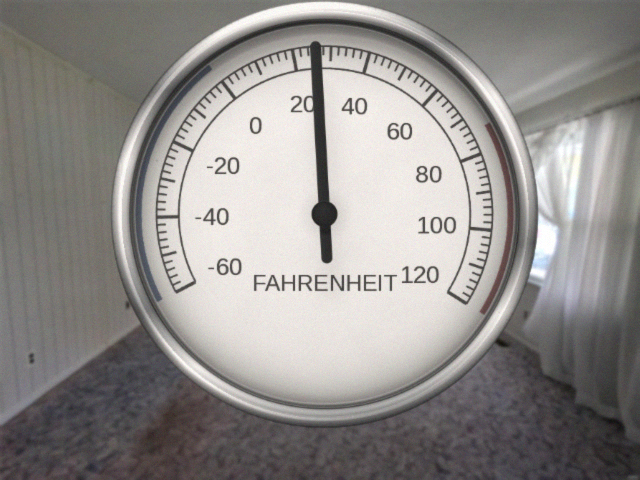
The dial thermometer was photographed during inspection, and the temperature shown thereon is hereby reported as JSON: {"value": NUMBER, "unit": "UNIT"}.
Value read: {"value": 26, "unit": "°F"}
